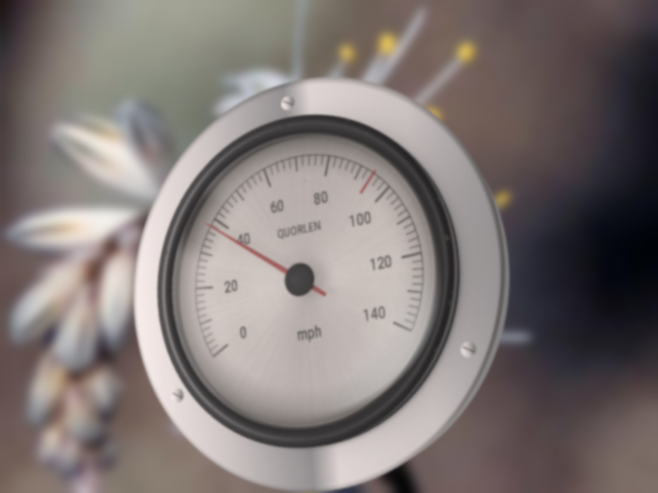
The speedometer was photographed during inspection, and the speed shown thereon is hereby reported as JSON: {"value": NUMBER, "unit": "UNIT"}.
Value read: {"value": 38, "unit": "mph"}
